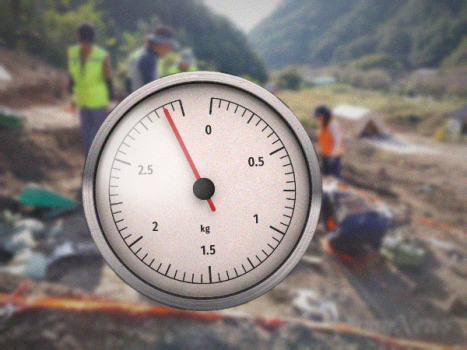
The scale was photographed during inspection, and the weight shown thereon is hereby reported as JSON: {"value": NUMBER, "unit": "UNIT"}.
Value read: {"value": 2.9, "unit": "kg"}
